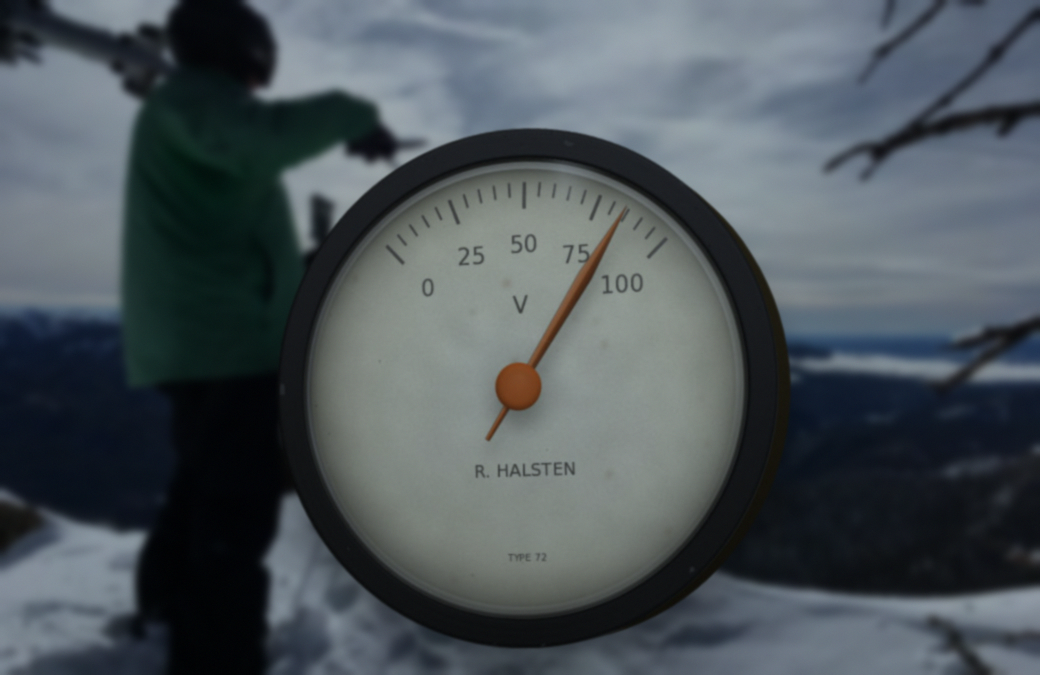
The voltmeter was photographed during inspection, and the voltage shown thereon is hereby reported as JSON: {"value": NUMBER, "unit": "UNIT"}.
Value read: {"value": 85, "unit": "V"}
